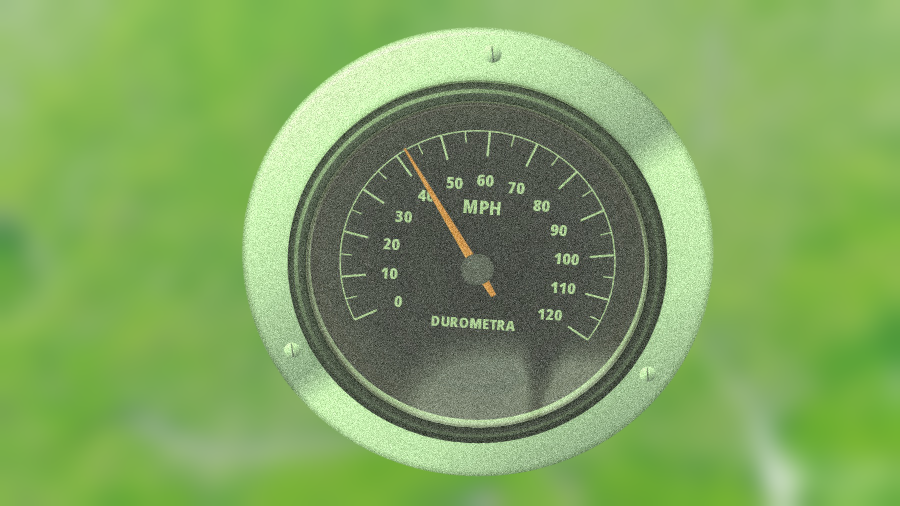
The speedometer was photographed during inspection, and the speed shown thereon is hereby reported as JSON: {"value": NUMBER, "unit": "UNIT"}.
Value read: {"value": 42.5, "unit": "mph"}
